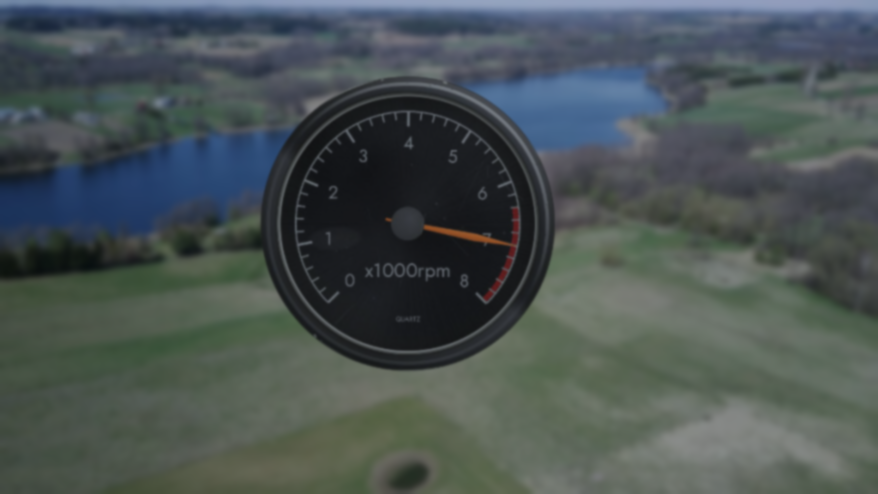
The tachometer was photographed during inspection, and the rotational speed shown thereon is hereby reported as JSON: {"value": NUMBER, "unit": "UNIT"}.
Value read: {"value": 7000, "unit": "rpm"}
